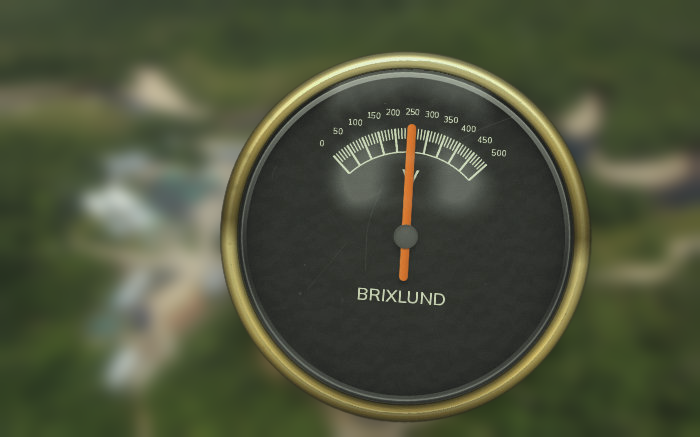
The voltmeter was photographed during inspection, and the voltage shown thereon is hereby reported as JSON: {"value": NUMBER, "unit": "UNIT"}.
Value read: {"value": 250, "unit": "V"}
